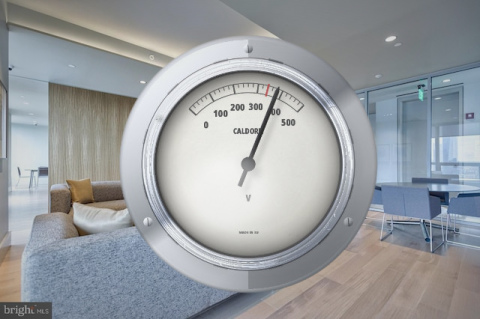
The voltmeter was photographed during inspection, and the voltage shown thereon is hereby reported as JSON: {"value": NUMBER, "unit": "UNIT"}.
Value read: {"value": 380, "unit": "V"}
